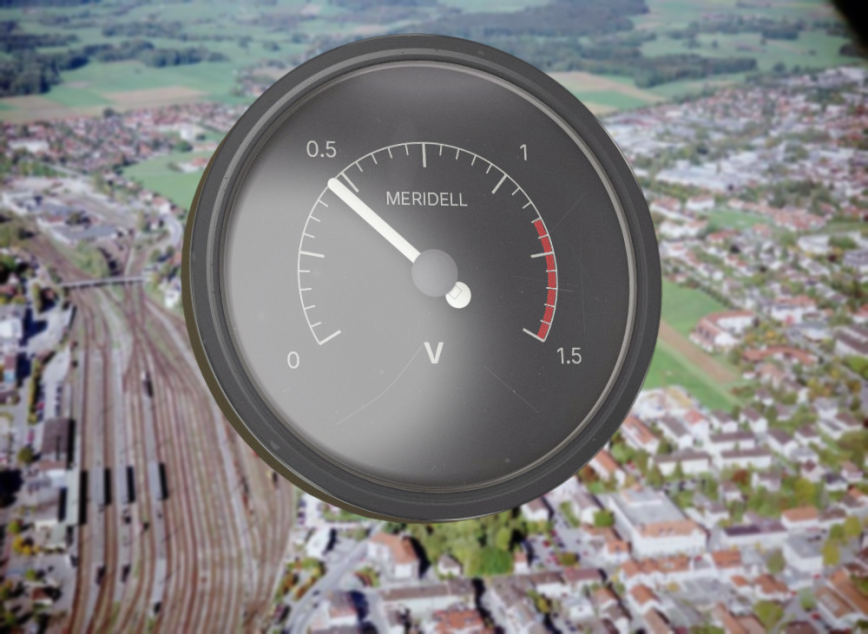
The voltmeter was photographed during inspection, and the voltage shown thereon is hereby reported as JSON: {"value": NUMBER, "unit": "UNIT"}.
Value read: {"value": 0.45, "unit": "V"}
